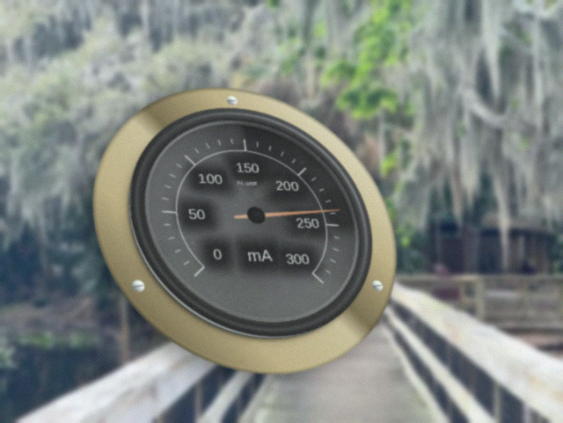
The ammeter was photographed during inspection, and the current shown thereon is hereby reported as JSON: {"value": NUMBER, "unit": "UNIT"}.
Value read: {"value": 240, "unit": "mA"}
